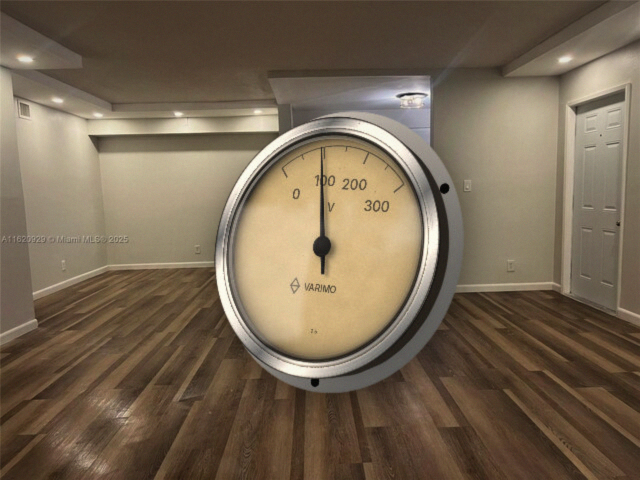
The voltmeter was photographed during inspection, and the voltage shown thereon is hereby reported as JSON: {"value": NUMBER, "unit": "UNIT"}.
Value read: {"value": 100, "unit": "V"}
